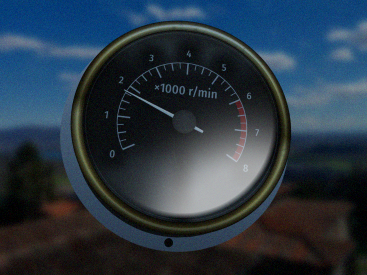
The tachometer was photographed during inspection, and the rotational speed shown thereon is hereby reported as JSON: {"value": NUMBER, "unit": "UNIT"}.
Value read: {"value": 1750, "unit": "rpm"}
